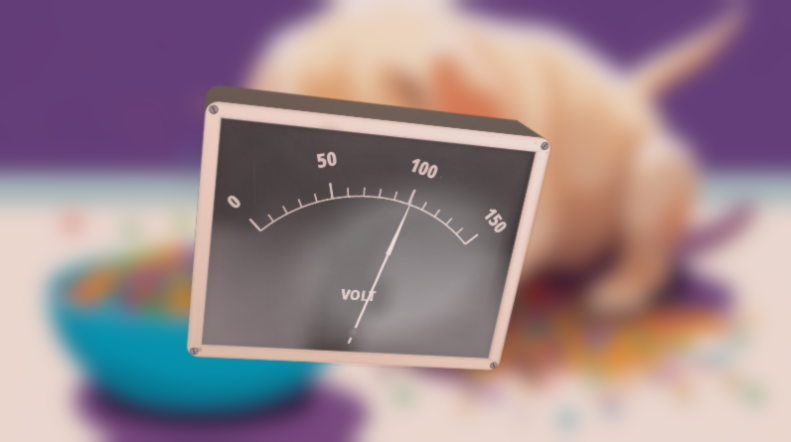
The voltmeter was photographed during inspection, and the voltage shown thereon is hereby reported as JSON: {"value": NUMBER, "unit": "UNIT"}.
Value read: {"value": 100, "unit": "V"}
